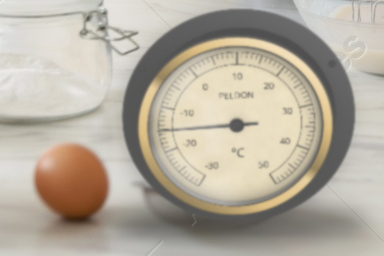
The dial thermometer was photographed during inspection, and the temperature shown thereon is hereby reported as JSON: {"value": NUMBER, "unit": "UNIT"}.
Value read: {"value": -15, "unit": "°C"}
